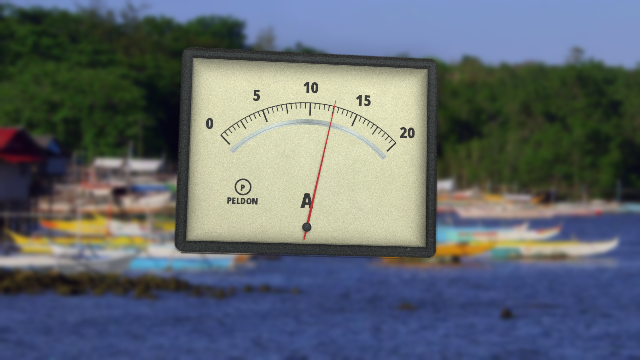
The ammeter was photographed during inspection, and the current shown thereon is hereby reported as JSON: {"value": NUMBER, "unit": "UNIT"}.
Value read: {"value": 12.5, "unit": "A"}
